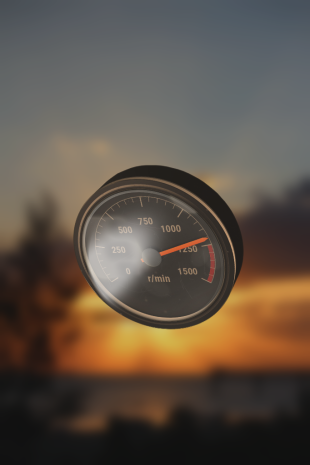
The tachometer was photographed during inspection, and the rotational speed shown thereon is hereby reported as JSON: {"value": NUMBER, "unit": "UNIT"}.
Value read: {"value": 1200, "unit": "rpm"}
